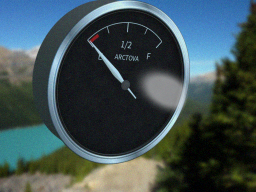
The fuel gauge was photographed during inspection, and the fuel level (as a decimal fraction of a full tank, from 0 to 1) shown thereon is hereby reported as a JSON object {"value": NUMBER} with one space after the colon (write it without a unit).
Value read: {"value": 0}
